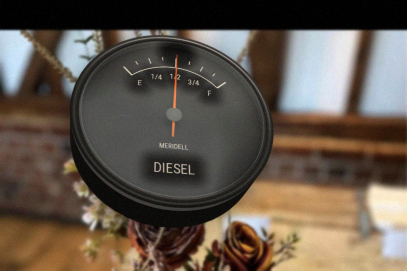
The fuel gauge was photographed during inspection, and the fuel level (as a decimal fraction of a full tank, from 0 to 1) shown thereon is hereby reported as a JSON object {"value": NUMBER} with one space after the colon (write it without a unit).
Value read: {"value": 0.5}
